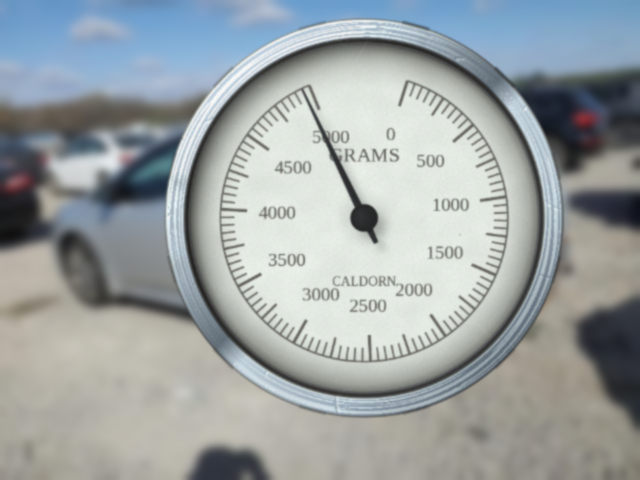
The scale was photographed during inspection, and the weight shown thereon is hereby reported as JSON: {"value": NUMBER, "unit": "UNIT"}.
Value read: {"value": 4950, "unit": "g"}
